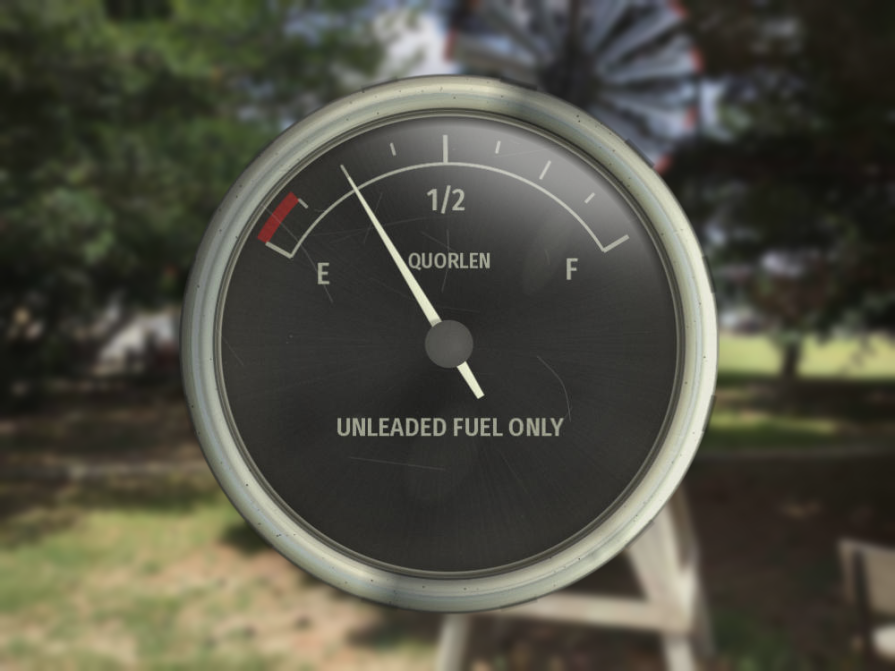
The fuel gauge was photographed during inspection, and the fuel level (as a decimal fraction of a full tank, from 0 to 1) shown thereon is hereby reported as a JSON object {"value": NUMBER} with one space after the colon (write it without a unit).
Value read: {"value": 0.25}
